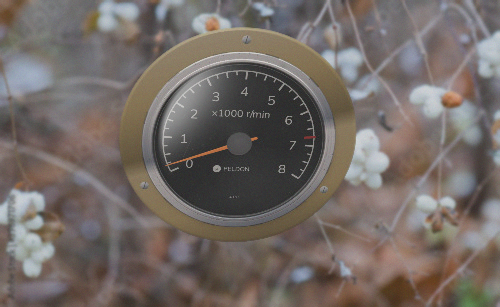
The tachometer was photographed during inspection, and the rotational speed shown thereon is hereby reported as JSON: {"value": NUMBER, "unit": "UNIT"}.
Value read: {"value": 250, "unit": "rpm"}
